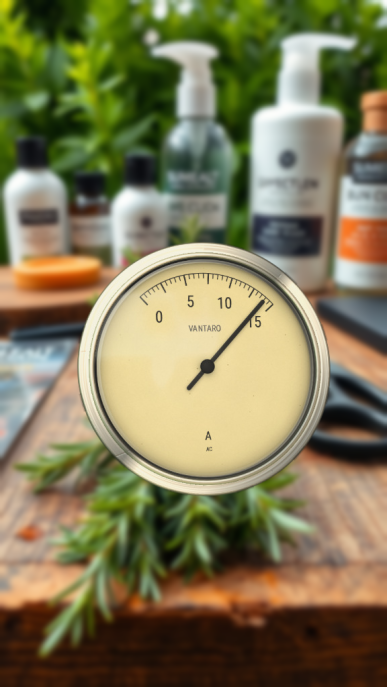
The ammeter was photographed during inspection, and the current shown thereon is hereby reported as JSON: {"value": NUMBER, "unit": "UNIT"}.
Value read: {"value": 14, "unit": "A"}
